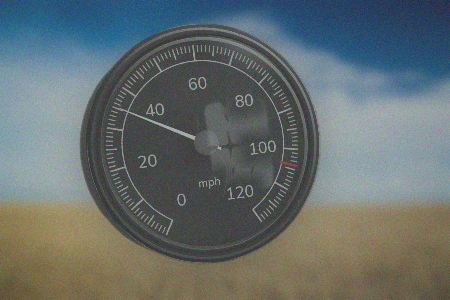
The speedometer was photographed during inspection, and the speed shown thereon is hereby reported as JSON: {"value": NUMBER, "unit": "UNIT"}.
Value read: {"value": 35, "unit": "mph"}
